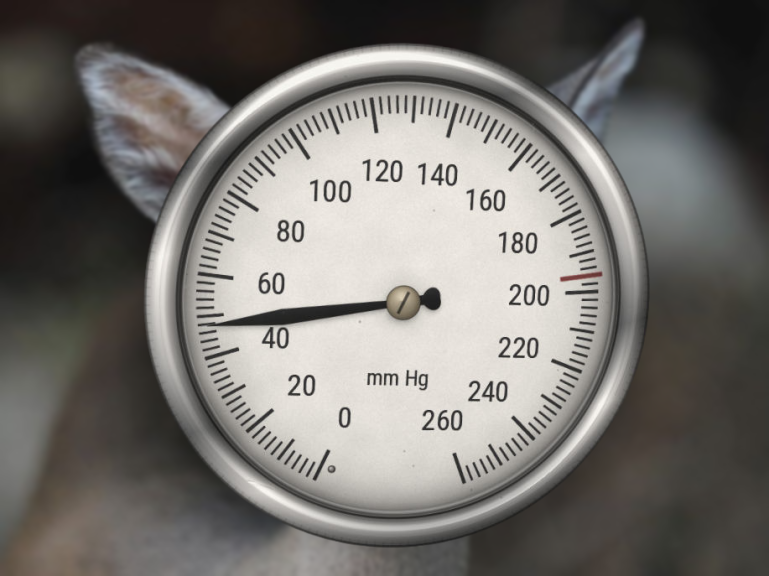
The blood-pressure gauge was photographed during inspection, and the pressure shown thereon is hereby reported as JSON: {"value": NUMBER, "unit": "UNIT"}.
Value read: {"value": 48, "unit": "mmHg"}
